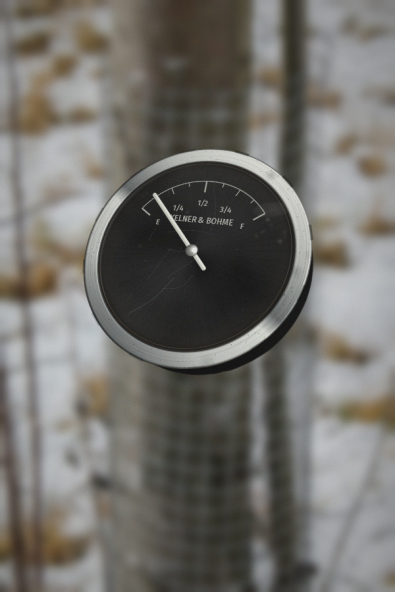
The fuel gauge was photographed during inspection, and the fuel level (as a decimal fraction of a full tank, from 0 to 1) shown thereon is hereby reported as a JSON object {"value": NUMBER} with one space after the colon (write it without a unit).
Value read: {"value": 0.125}
